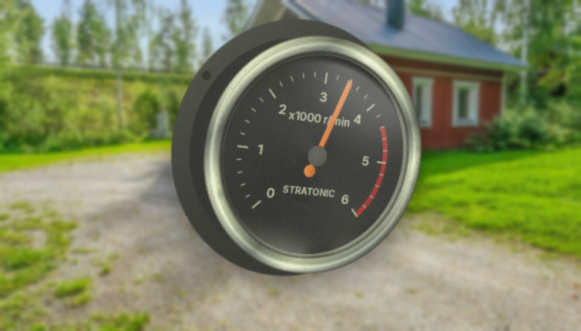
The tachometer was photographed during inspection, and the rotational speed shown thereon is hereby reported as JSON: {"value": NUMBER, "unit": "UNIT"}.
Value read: {"value": 3400, "unit": "rpm"}
